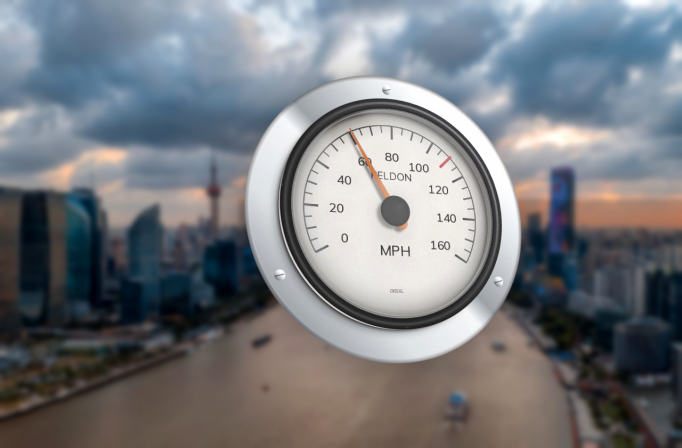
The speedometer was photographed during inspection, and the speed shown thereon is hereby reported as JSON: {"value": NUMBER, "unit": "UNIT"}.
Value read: {"value": 60, "unit": "mph"}
